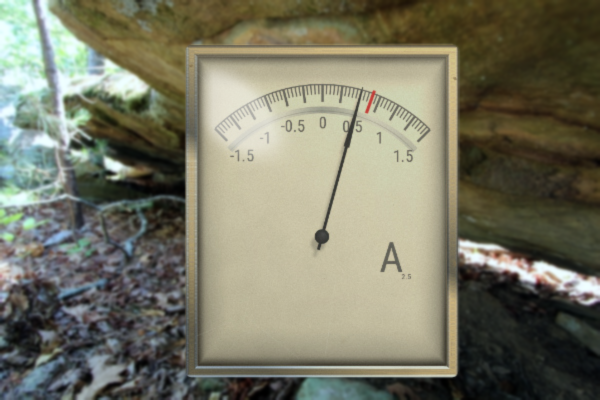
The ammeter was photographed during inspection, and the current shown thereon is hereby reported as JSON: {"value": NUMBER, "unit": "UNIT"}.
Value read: {"value": 0.5, "unit": "A"}
